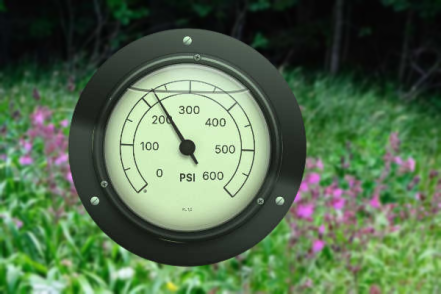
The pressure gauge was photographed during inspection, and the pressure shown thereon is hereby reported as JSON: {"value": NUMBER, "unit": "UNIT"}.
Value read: {"value": 225, "unit": "psi"}
